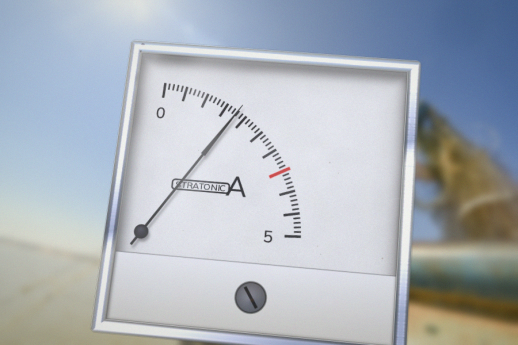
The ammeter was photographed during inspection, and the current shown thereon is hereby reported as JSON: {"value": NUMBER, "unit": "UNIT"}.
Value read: {"value": 1.8, "unit": "A"}
